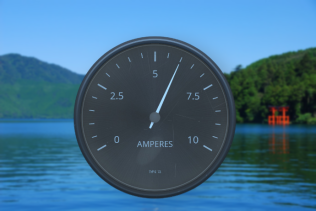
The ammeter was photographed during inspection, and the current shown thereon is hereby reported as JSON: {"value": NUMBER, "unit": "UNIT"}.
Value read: {"value": 6, "unit": "A"}
